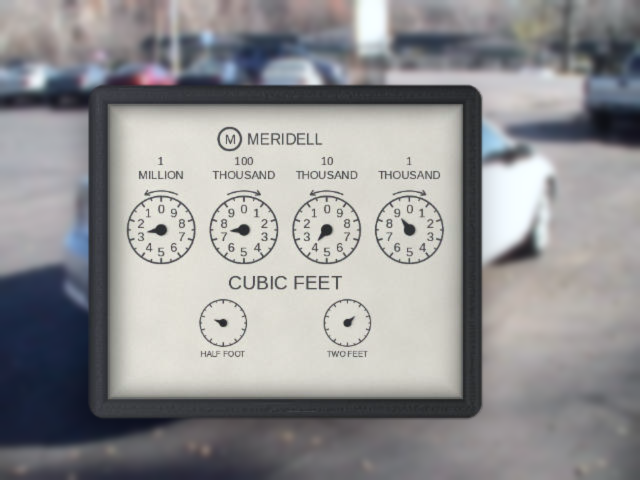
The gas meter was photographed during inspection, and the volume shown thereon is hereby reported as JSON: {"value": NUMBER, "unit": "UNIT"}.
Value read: {"value": 273900, "unit": "ft³"}
